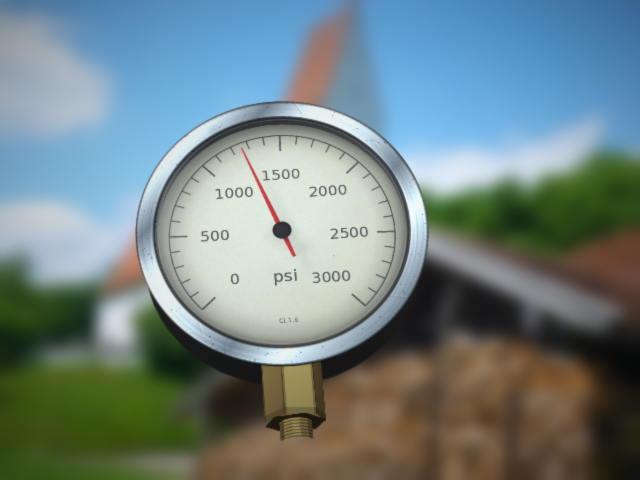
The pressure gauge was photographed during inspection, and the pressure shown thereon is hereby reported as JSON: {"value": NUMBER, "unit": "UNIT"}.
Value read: {"value": 1250, "unit": "psi"}
